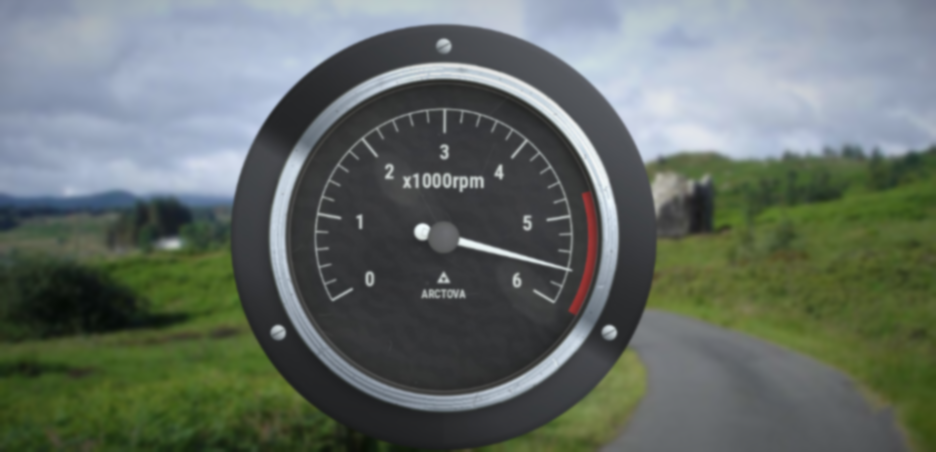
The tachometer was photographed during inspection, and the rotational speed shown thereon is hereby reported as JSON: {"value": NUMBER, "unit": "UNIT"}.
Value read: {"value": 5600, "unit": "rpm"}
